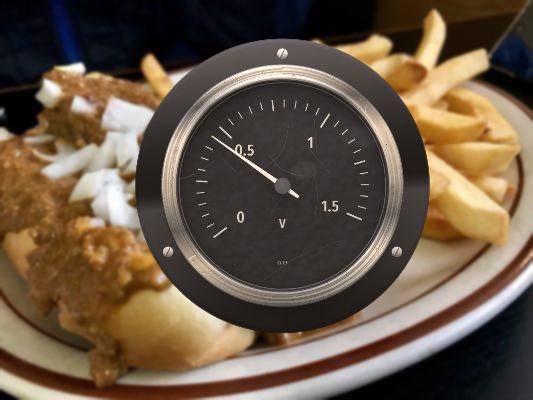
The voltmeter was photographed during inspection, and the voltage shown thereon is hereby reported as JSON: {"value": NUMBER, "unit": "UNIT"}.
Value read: {"value": 0.45, "unit": "V"}
